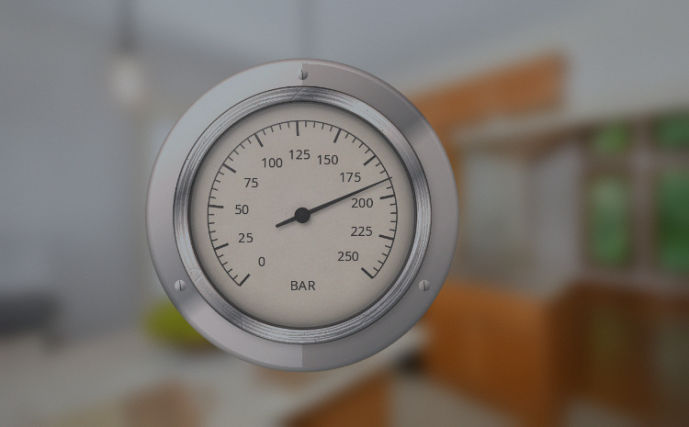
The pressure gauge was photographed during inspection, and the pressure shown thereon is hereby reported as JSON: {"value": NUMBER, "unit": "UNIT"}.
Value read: {"value": 190, "unit": "bar"}
